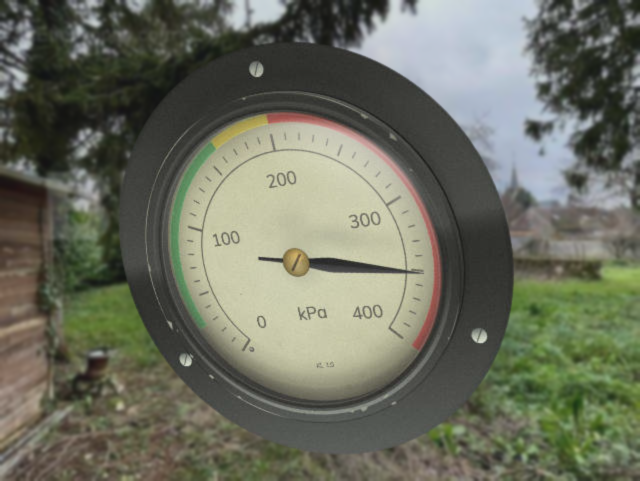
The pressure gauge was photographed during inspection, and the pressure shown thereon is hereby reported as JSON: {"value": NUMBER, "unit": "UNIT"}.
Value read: {"value": 350, "unit": "kPa"}
